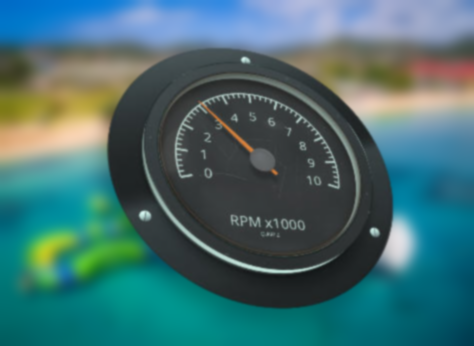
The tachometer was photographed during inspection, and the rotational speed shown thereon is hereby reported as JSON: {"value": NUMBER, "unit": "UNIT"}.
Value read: {"value": 3000, "unit": "rpm"}
